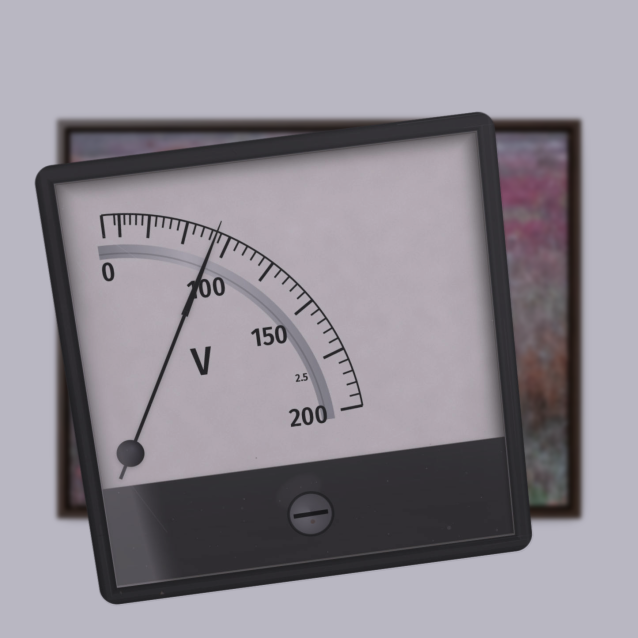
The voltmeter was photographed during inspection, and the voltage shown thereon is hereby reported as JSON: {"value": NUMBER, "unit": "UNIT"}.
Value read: {"value": 92.5, "unit": "V"}
